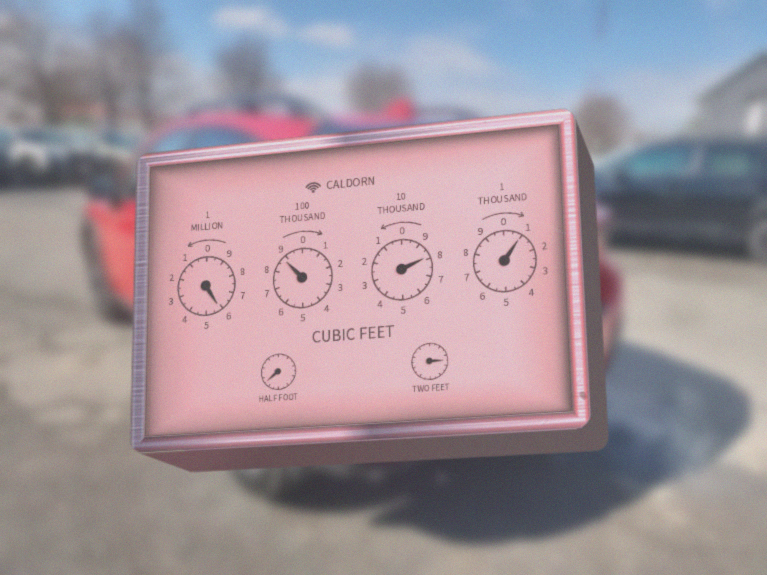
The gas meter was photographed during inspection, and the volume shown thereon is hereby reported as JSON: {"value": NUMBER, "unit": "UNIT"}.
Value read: {"value": 588100, "unit": "ft³"}
